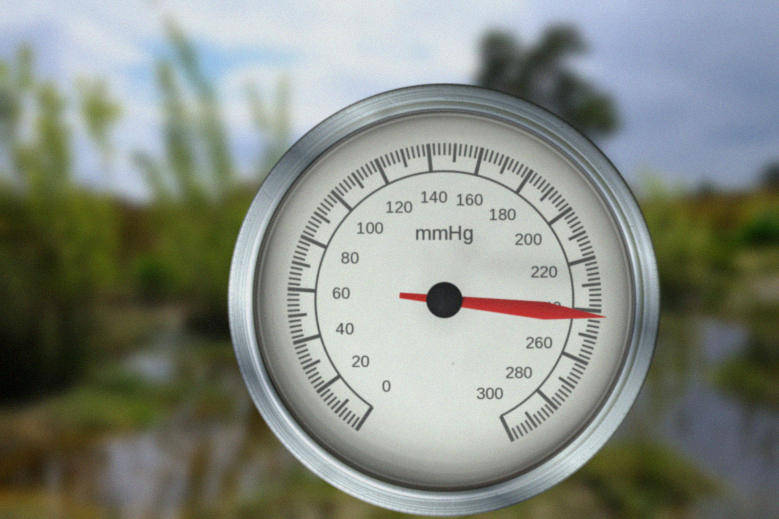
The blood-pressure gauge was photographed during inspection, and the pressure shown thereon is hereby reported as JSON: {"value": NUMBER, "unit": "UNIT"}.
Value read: {"value": 242, "unit": "mmHg"}
